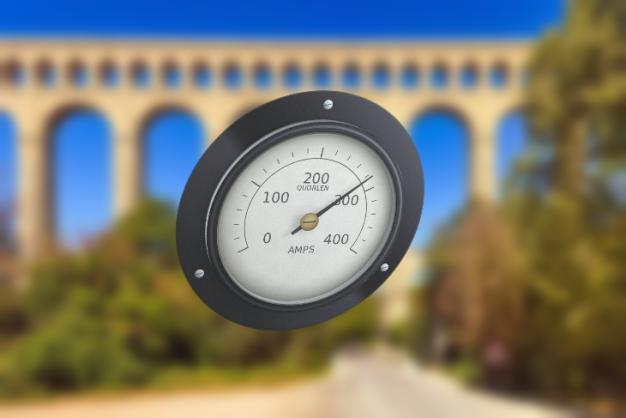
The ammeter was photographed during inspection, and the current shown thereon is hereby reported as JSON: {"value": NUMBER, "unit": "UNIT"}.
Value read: {"value": 280, "unit": "A"}
